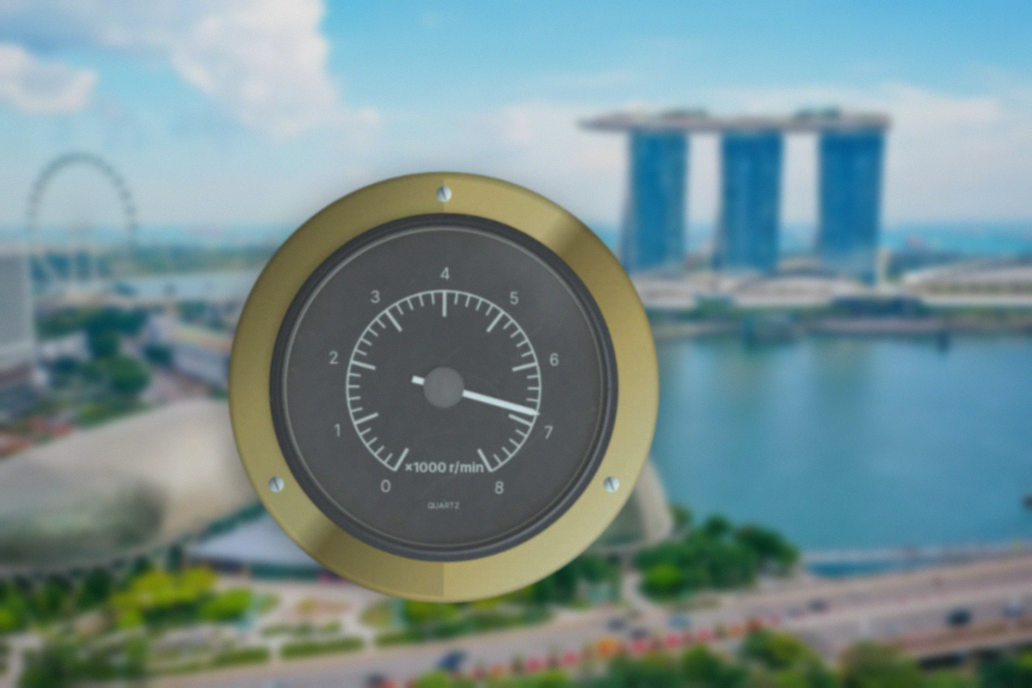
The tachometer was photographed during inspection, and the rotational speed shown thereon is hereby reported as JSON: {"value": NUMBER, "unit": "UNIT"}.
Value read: {"value": 6800, "unit": "rpm"}
